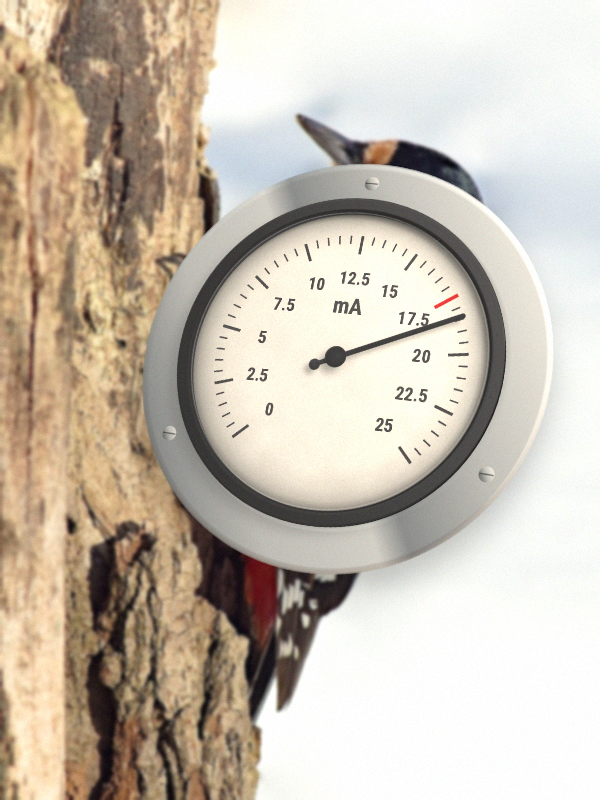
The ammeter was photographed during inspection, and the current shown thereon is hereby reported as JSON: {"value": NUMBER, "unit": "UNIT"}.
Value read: {"value": 18.5, "unit": "mA"}
